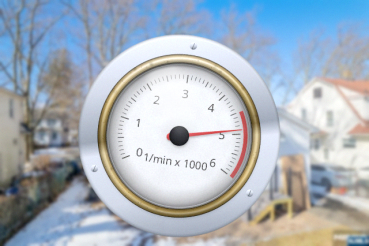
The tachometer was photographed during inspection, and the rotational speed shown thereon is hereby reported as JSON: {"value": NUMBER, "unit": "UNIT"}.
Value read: {"value": 4900, "unit": "rpm"}
